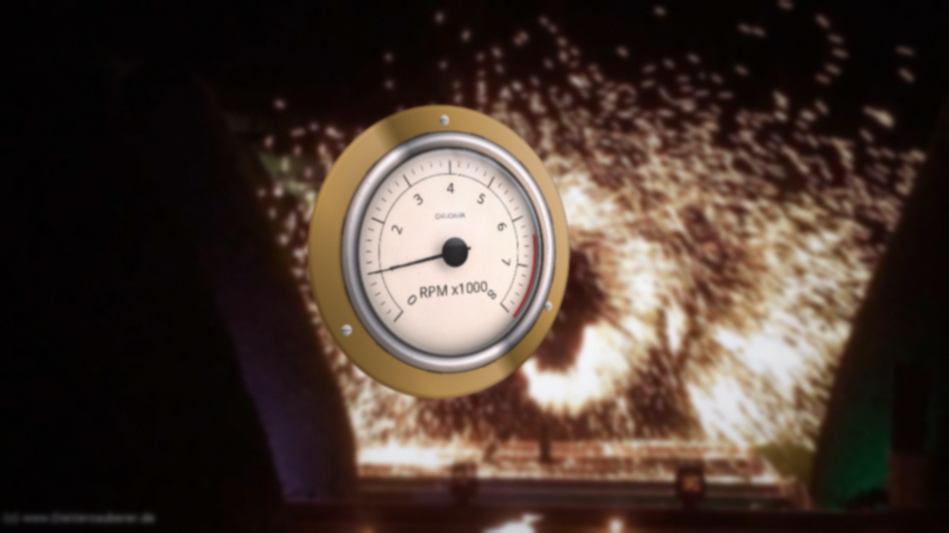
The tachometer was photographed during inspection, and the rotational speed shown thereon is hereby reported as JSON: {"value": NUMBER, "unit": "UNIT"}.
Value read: {"value": 1000, "unit": "rpm"}
